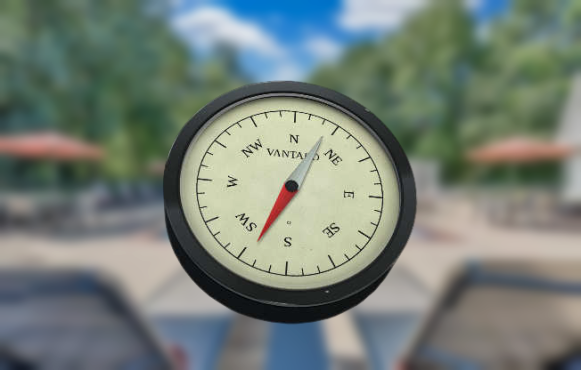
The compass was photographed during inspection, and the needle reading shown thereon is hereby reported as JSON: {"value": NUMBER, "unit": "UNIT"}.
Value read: {"value": 205, "unit": "°"}
